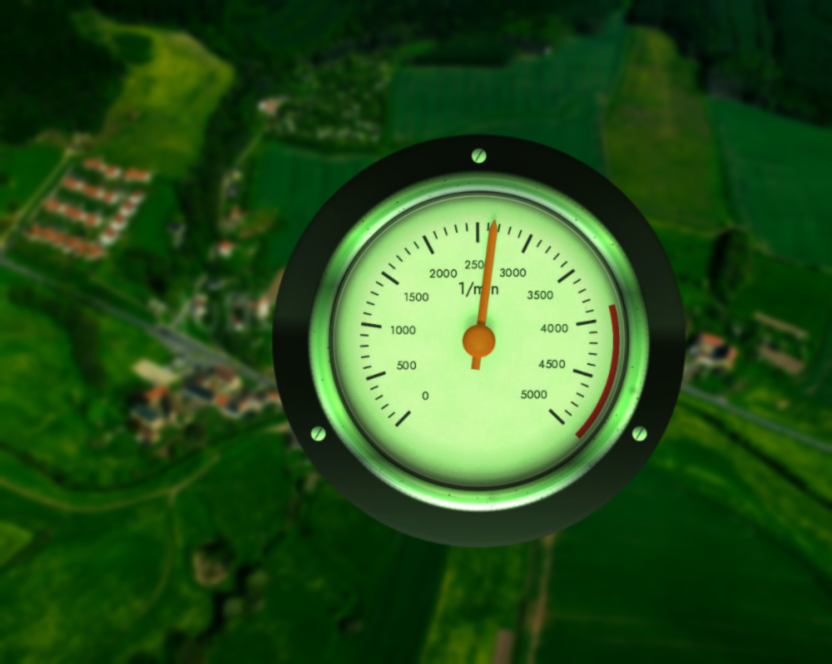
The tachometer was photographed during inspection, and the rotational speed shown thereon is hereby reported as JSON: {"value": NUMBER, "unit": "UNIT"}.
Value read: {"value": 2650, "unit": "rpm"}
